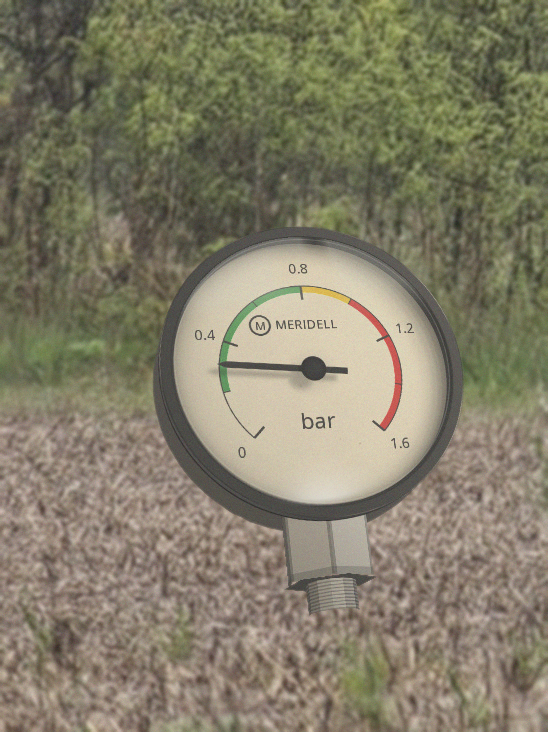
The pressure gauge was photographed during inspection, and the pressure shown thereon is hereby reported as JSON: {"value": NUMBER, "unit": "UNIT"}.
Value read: {"value": 0.3, "unit": "bar"}
